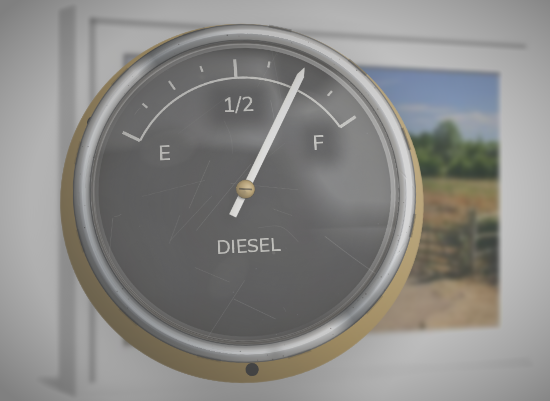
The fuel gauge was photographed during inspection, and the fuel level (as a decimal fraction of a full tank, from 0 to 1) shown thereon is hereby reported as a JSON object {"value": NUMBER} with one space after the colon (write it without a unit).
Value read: {"value": 0.75}
